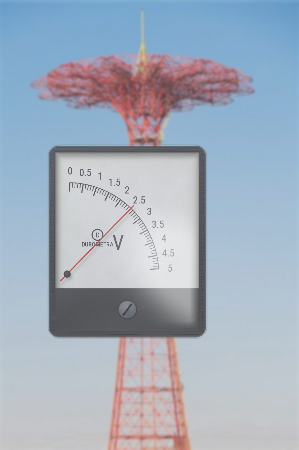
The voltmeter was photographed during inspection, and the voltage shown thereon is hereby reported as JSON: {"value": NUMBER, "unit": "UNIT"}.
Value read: {"value": 2.5, "unit": "V"}
